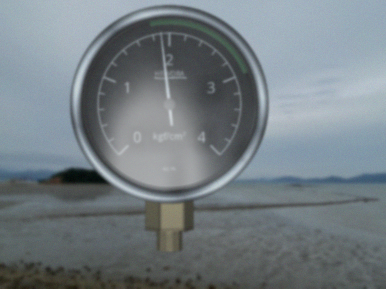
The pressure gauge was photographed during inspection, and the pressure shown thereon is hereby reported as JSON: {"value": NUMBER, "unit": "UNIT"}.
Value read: {"value": 1.9, "unit": "kg/cm²"}
